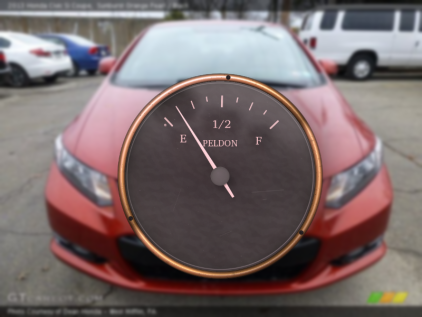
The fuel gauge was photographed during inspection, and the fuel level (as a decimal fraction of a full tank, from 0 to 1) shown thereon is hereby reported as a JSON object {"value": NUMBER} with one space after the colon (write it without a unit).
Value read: {"value": 0.125}
